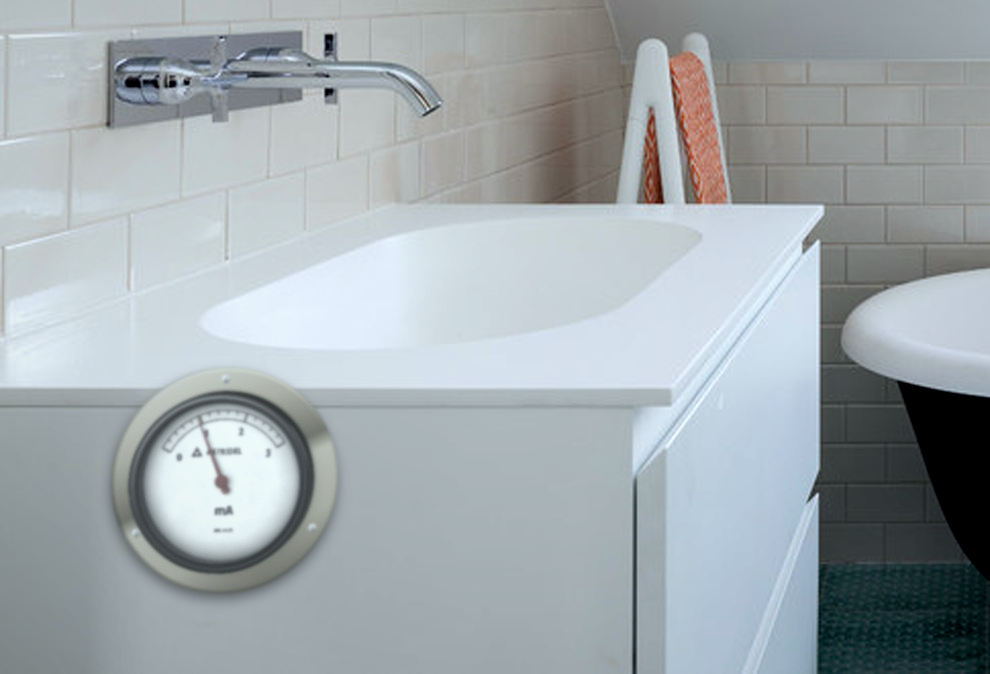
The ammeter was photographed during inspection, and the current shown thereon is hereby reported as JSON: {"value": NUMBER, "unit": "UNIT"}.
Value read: {"value": 1, "unit": "mA"}
